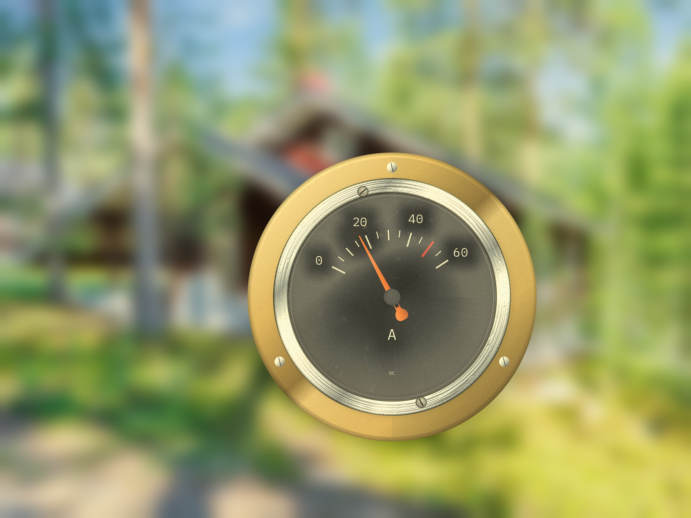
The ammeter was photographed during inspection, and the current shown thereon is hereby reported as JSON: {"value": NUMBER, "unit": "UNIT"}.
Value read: {"value": 17.5, "unit": "A"}
